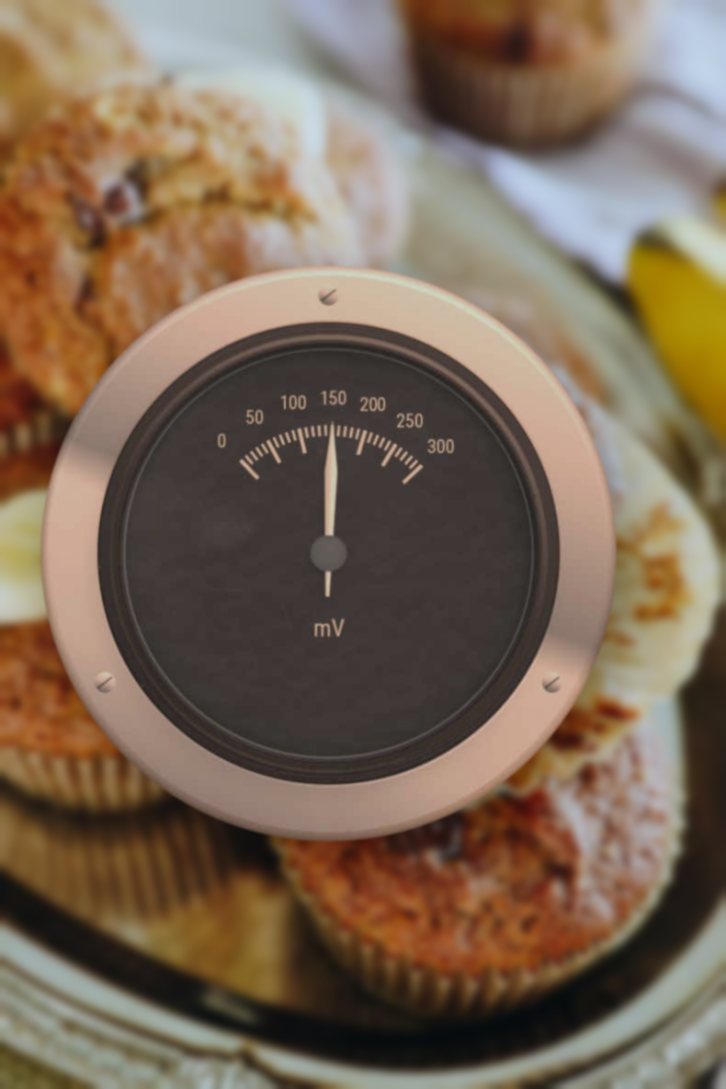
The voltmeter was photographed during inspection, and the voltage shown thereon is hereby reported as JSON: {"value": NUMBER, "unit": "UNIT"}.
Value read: {"value": 150, "unit": "mV"}
